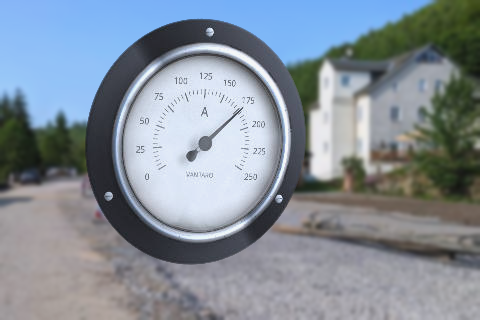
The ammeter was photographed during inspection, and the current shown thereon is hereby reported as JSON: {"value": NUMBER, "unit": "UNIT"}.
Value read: {"value": 175, "unit": "A"}
